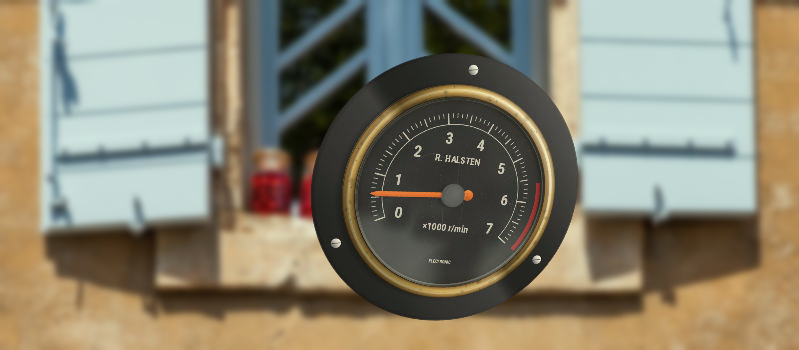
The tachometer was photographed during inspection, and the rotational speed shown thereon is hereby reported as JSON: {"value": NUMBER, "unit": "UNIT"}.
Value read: {"value": 600, "unit": "rpm"}
